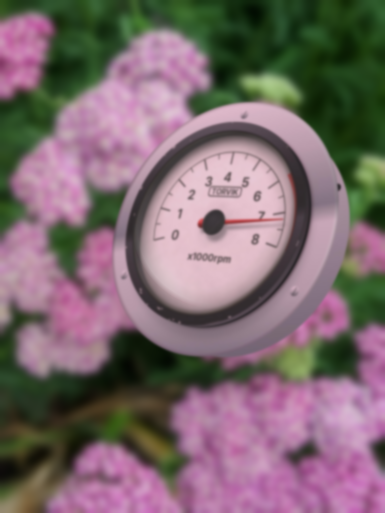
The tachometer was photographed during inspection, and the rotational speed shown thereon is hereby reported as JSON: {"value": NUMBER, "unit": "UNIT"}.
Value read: {"value": 7250, "unit": "rpm"}
